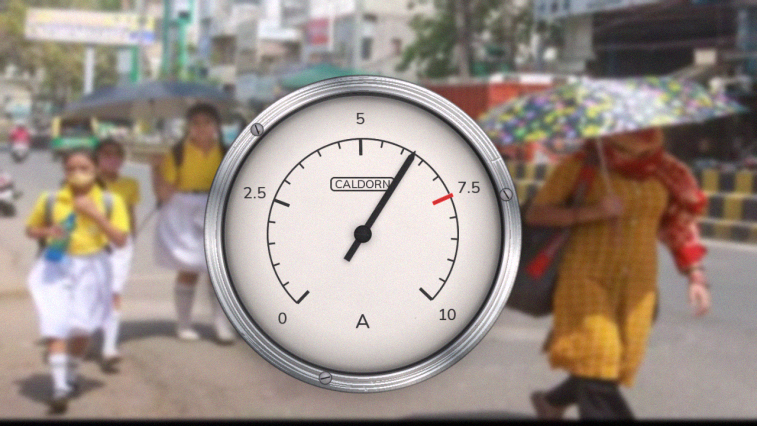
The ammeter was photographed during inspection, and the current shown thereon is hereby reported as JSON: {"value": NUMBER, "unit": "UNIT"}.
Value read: {"value": 6.25, "unit": "A"}
